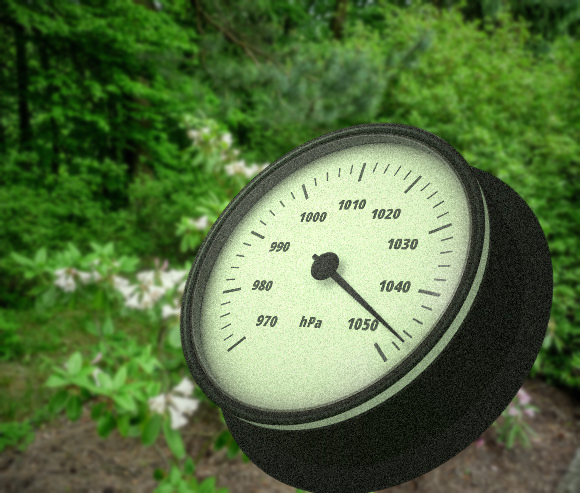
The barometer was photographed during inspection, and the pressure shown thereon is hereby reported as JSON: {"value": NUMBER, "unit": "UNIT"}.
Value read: {"value": 1047, "unit": "hPa"}
